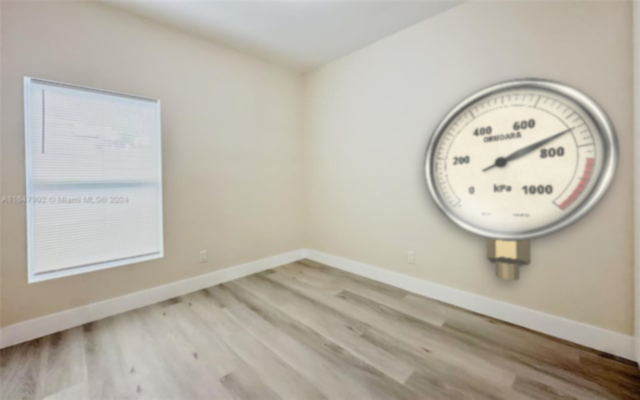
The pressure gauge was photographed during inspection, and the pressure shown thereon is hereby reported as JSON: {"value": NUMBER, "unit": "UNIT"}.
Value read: {"value": 740, "unit": "kPa"}
